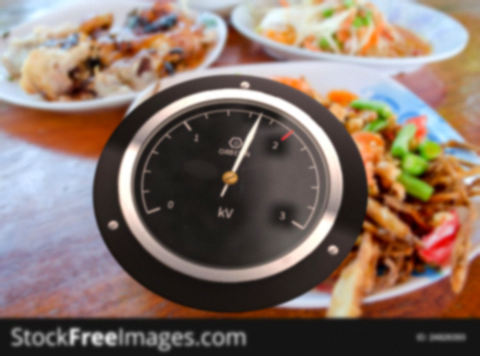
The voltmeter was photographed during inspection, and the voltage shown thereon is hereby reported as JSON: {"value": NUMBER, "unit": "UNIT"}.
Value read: {"value": 1.7, "unit": "kV"}
